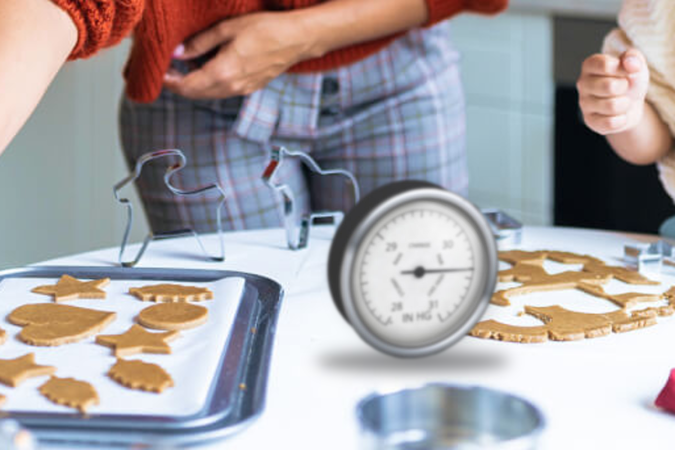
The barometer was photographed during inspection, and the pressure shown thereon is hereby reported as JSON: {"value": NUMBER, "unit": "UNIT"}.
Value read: {"value": 30.4, "unit": "inHg"}
